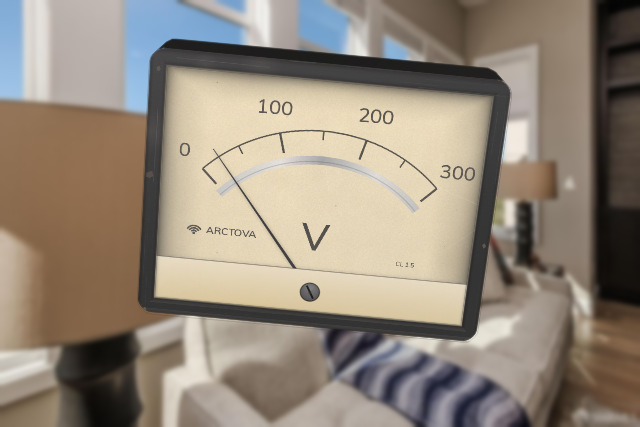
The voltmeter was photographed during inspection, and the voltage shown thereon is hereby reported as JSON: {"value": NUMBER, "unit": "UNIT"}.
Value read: {"value": 25, "unit": "V"}
